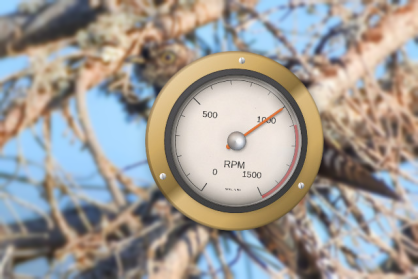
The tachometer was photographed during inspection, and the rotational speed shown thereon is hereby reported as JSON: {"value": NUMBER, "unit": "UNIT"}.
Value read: {"value": 1000, "unit": "rpm"}
